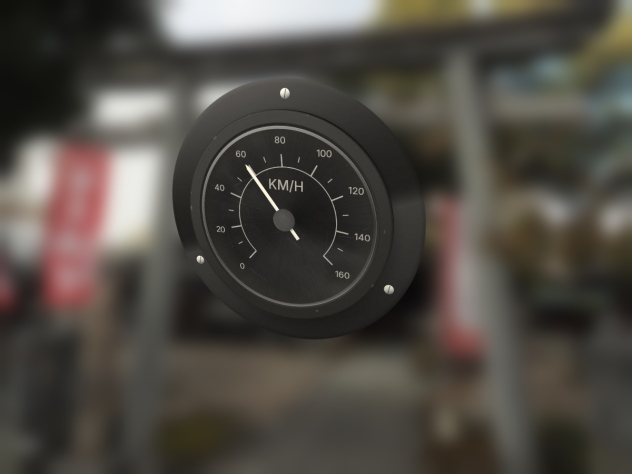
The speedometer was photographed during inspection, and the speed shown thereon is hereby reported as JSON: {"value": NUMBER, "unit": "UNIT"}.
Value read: {"value": 60, "unit": "km/h"}
